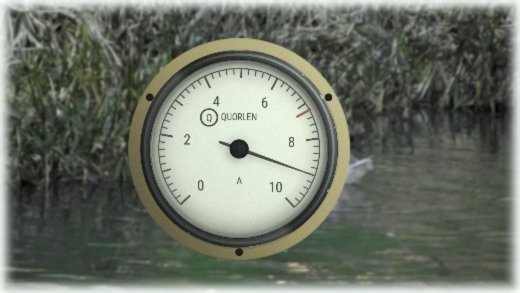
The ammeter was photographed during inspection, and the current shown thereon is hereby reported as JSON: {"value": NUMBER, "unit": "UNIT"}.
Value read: {"value": 9, "unit": "A"}
